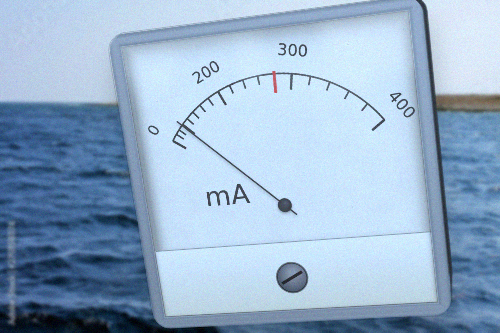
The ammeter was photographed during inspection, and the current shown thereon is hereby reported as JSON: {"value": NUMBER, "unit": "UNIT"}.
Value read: {"value": 100, "unit": "mA"}
